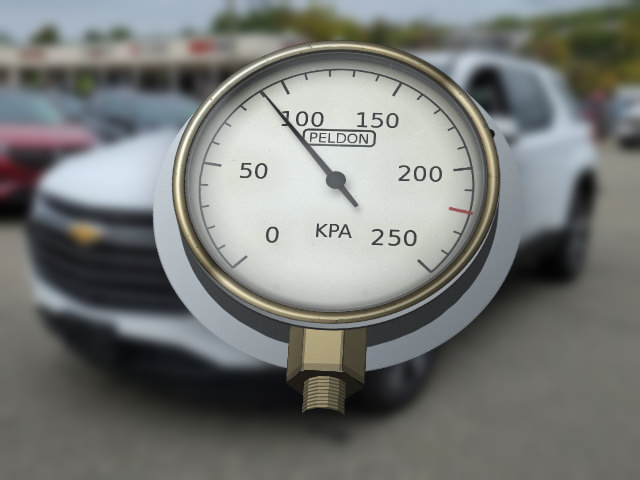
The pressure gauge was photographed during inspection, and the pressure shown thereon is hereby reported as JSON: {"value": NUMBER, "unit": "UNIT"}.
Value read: {"value": 90, "unit": "kPa"}
